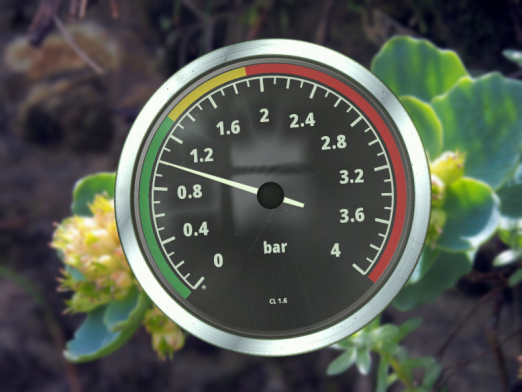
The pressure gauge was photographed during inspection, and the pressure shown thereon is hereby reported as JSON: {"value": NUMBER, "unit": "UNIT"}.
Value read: {"value": 1, "unit": "bar"}
